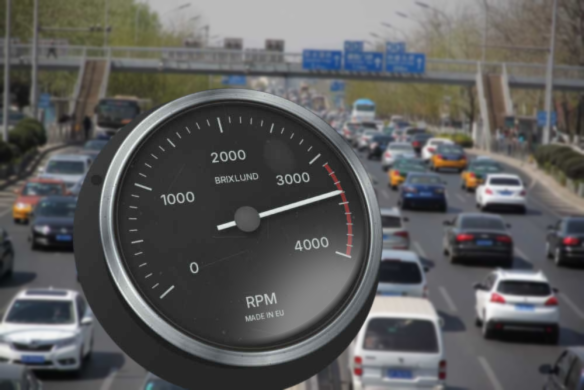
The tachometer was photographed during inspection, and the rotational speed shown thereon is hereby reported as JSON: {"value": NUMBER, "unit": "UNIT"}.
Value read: {"value": 3400, "unit": "rpm"}
